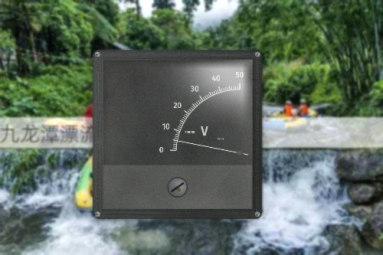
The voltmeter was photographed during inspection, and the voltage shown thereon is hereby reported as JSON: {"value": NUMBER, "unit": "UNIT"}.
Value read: {"value": 5, "unit": "V"}
